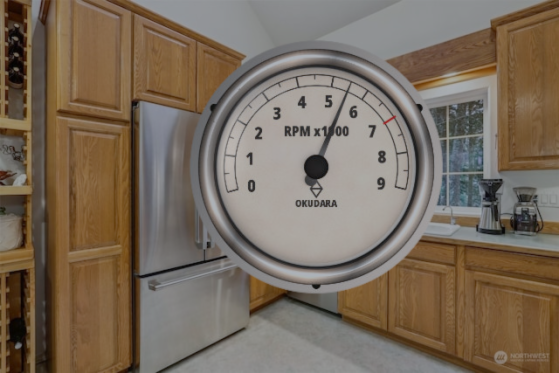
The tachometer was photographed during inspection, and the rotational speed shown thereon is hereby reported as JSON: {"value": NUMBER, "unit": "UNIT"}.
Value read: {"value": 5500, "unit": "rpm"}
